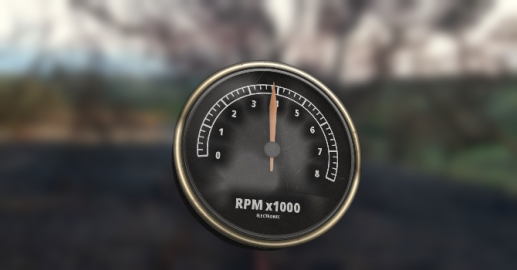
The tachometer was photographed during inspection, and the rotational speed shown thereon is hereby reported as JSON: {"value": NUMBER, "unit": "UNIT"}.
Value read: {"value": 3800, "unit": "rpm"}
